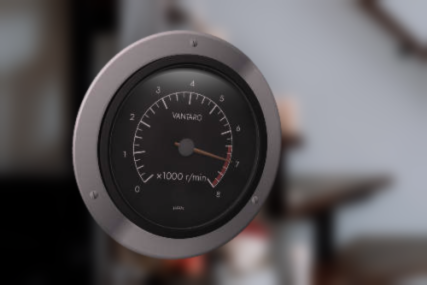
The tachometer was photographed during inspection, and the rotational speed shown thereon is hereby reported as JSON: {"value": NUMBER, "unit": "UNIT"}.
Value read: {"value": 7000, "unit": "rpm"}
